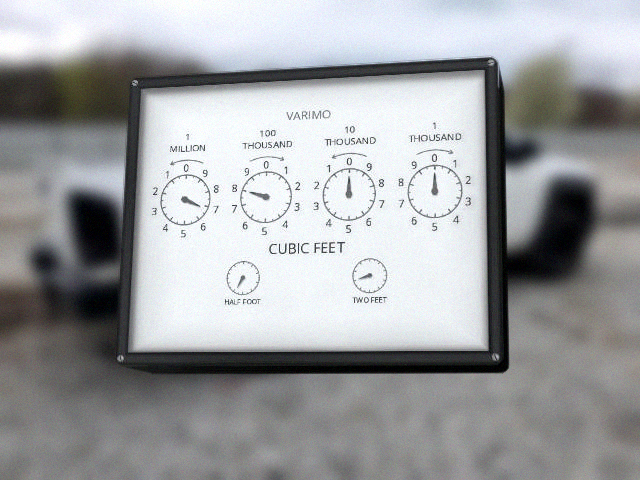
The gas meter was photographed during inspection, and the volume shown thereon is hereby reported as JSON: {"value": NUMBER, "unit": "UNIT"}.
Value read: {"value": 680000, "unit": "ft³"}
